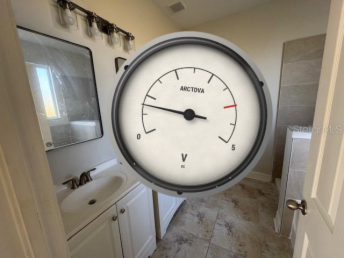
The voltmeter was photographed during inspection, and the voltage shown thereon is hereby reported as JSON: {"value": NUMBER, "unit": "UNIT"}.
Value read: {"value": 0.75, "unit": "V"}
